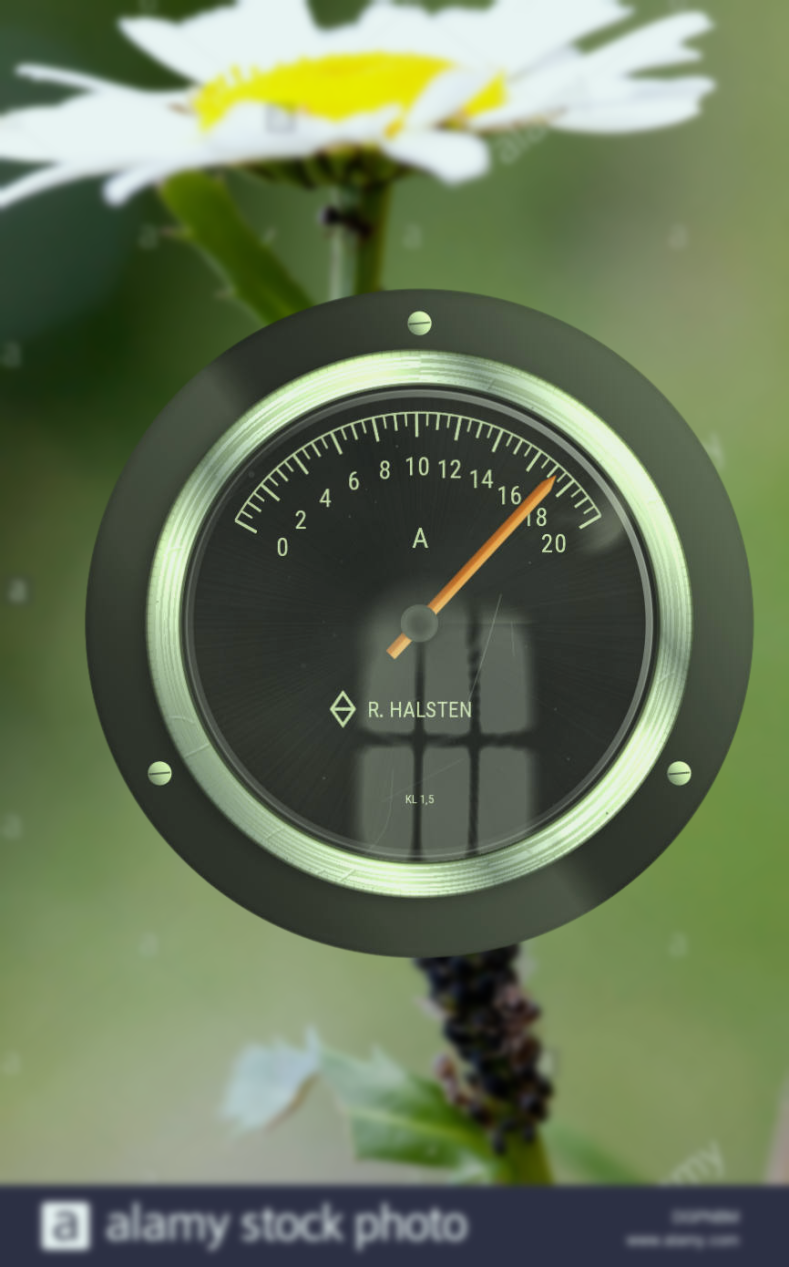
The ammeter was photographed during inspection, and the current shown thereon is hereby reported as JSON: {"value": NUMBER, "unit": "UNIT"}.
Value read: {"value": 17.25, "unit": "A"}
